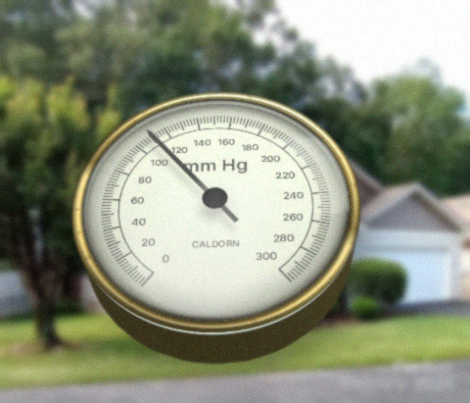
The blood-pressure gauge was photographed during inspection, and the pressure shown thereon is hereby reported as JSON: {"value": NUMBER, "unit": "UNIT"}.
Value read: {"value": 110, "unit": "mmHg"}
